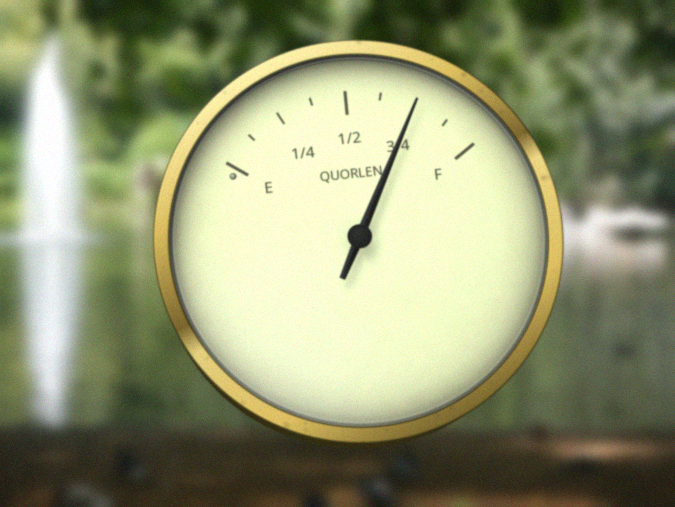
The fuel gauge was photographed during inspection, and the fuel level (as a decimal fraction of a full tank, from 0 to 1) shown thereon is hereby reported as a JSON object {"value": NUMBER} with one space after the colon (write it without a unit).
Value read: {"value": 0.75}
